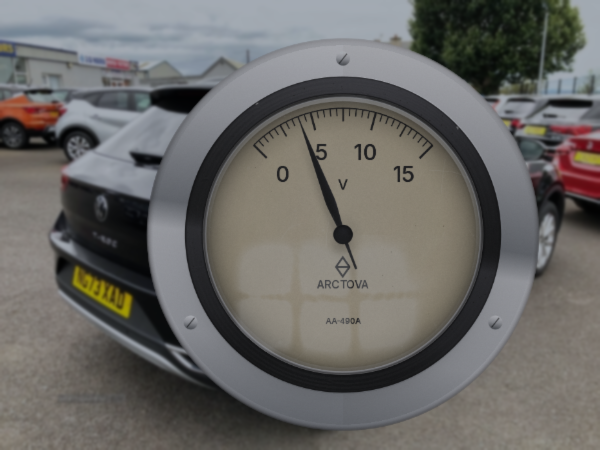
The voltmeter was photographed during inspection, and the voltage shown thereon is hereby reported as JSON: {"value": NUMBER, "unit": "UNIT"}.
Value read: {"value": 4, "unit": "V"}
